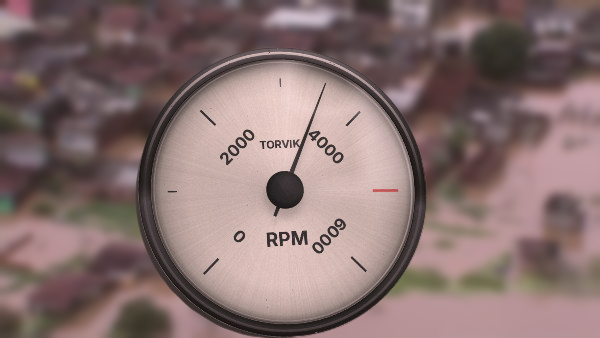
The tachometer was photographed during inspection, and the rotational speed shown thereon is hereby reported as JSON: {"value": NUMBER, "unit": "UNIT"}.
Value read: {"value": 3500, "unit": "rpm"}
